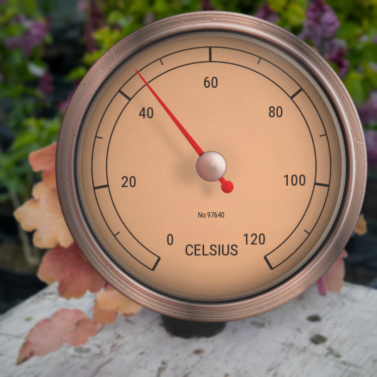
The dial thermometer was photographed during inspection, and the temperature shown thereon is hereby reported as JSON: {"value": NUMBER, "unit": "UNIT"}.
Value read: {"value": 45, "unit": "°C"}
